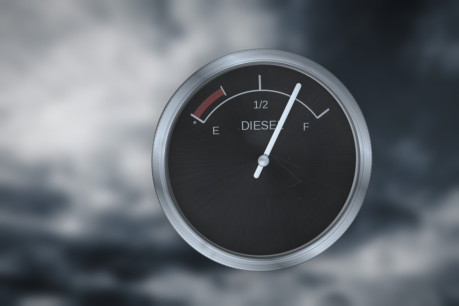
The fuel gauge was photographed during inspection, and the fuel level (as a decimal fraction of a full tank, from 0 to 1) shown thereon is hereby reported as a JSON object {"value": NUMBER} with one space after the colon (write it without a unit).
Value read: {"value": 0.75}
